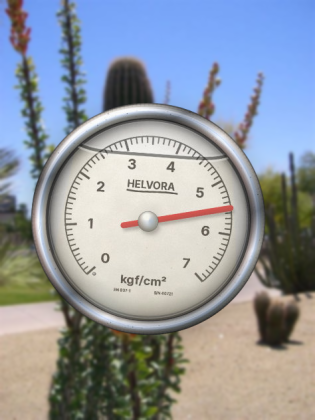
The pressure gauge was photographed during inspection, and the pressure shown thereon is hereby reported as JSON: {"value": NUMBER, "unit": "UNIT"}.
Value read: {"value": 5.5, "unit": "kg/cm²"}
